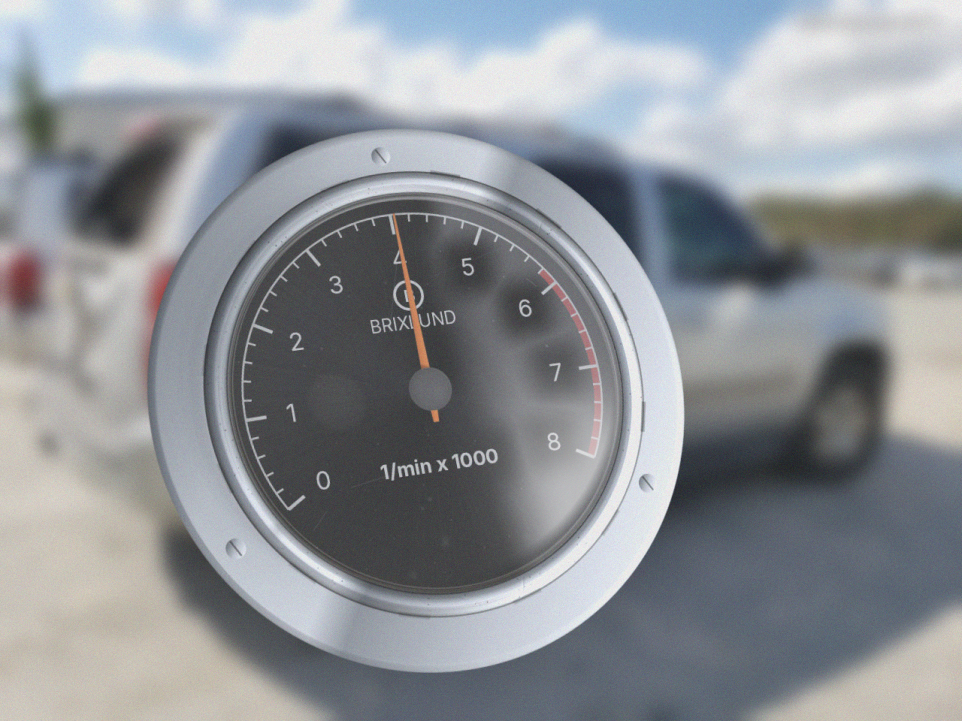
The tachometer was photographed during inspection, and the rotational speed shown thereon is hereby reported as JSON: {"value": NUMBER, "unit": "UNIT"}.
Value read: {"value": 4000, "unit": "rpm"}
